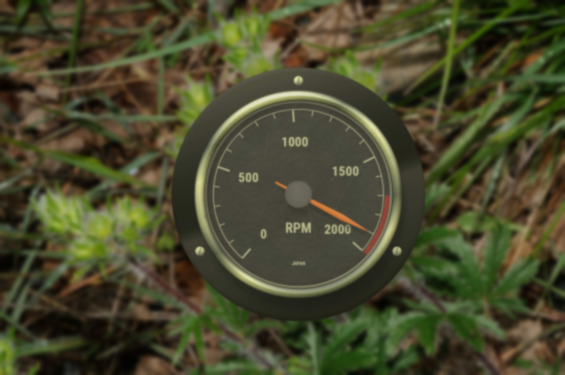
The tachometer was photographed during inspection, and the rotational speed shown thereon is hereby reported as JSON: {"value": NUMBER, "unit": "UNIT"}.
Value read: {"value": 1900, "unit": "rpm"}
